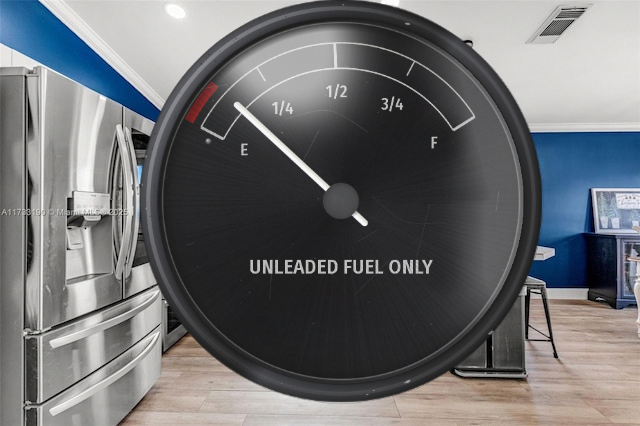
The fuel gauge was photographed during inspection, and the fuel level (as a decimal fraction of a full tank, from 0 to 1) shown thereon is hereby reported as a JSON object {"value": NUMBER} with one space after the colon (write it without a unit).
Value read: {"value": 0.125}
